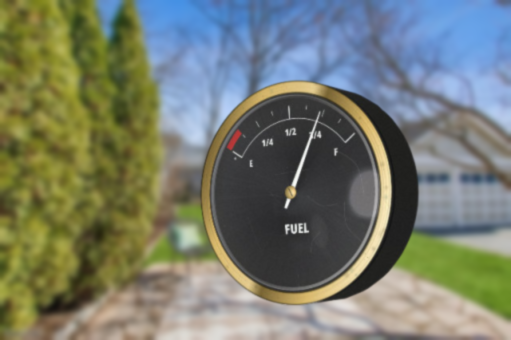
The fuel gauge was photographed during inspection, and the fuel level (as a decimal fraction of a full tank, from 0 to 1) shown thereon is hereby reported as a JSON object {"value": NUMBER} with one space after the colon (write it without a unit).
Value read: {"value": 0.75}
